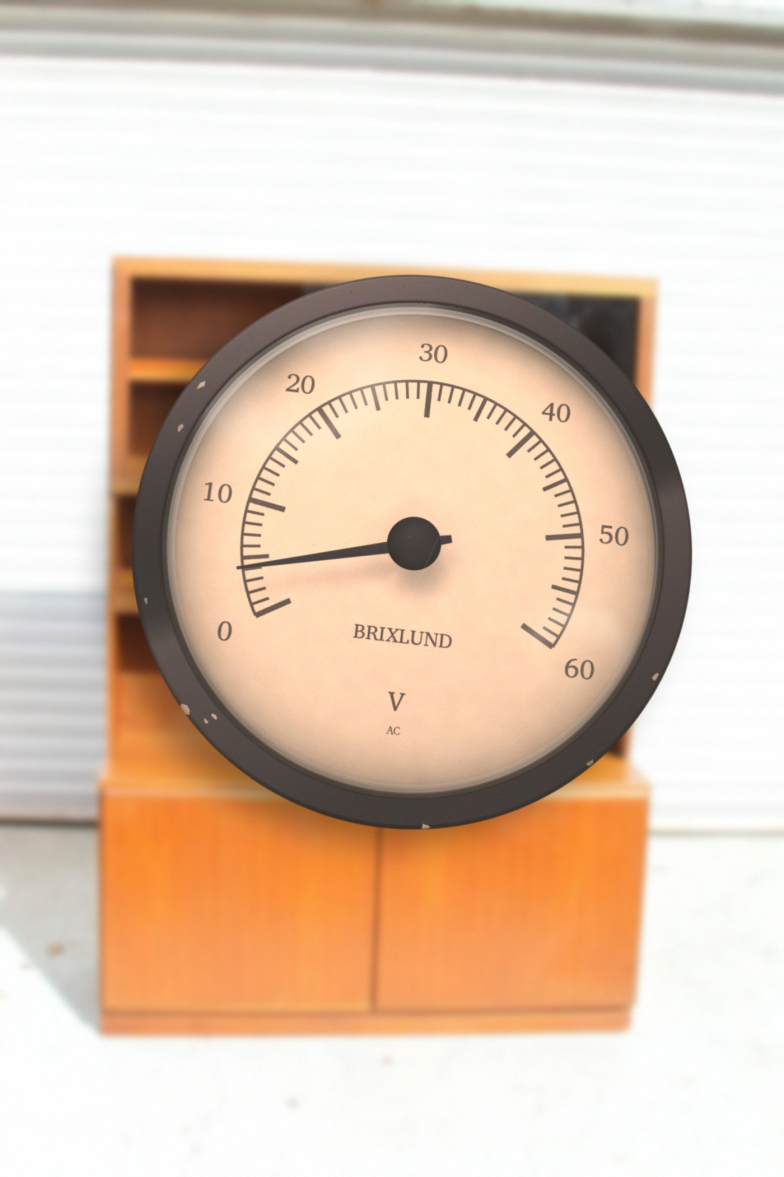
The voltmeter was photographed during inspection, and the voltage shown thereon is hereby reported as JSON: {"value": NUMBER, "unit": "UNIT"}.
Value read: {"value": 4, "unit": "V"}
